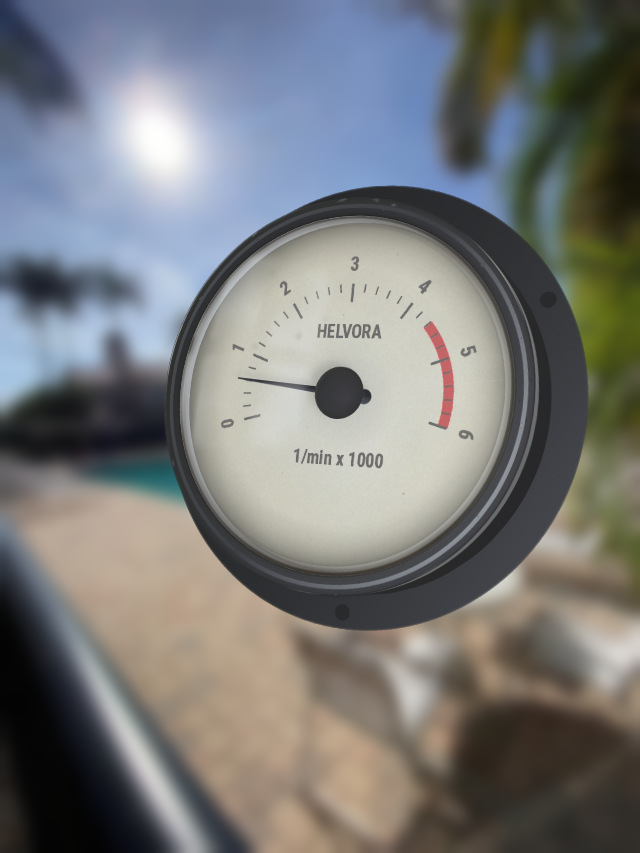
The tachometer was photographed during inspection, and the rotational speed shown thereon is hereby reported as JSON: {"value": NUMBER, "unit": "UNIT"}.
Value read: {"value": 600, "unit": "rpm"}
